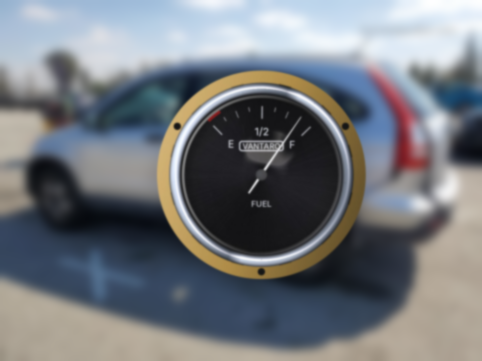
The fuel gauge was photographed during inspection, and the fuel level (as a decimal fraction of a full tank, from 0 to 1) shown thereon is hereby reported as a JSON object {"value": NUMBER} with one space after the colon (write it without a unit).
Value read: {"value": 0.875}
